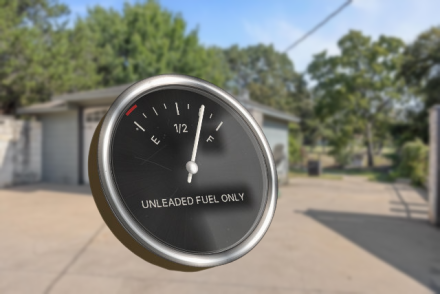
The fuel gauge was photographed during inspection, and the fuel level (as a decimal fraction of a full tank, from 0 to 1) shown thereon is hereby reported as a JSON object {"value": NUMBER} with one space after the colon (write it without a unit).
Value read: {"value": 0.75}
